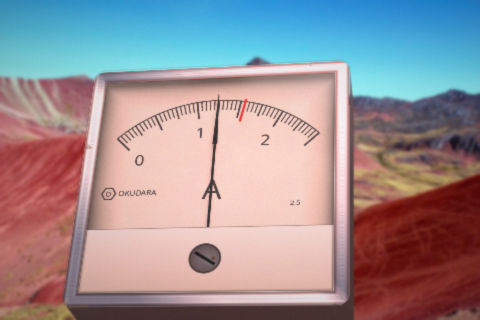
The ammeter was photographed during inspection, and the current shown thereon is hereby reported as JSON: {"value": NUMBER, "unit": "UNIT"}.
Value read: {"value": 1.25, "unit": "A"}
